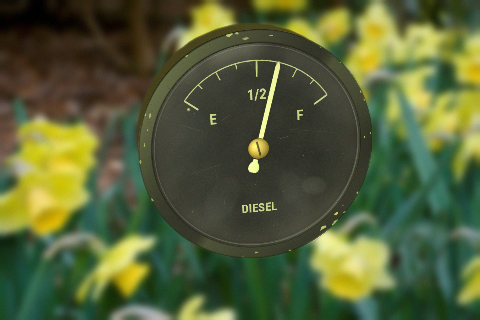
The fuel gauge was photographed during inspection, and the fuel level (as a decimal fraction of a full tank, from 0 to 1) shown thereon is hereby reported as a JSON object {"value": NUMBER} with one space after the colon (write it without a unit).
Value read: {"value": 0.625}
